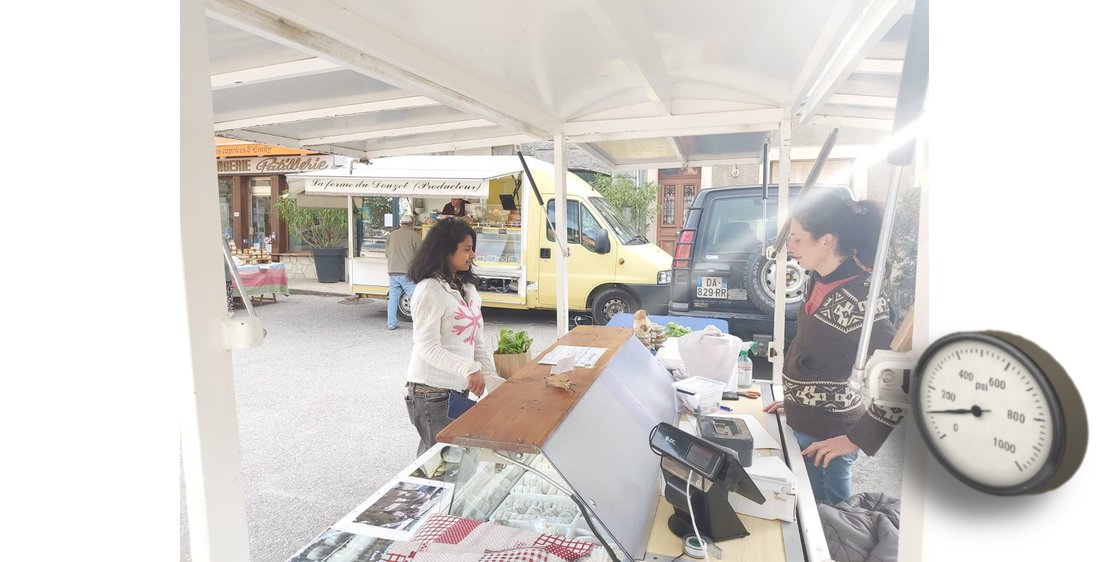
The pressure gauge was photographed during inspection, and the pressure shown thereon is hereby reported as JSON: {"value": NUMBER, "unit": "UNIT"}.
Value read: {"value": 100, "unit": "psi"}
